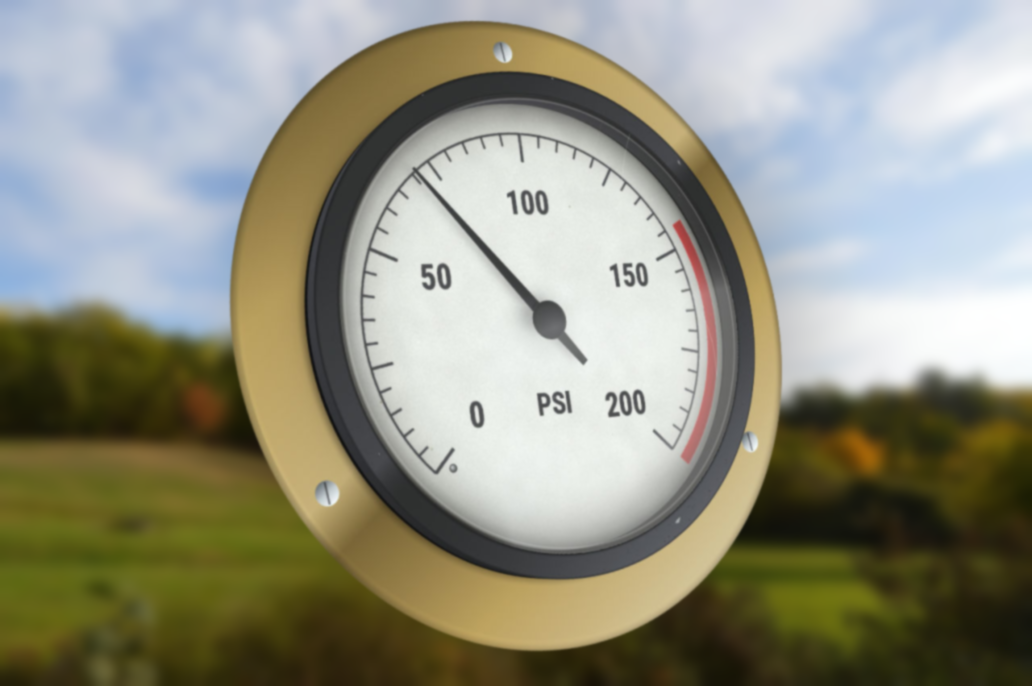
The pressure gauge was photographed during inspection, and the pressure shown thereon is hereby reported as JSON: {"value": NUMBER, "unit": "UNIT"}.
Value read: {"value": 70, "unit": "psi"}
